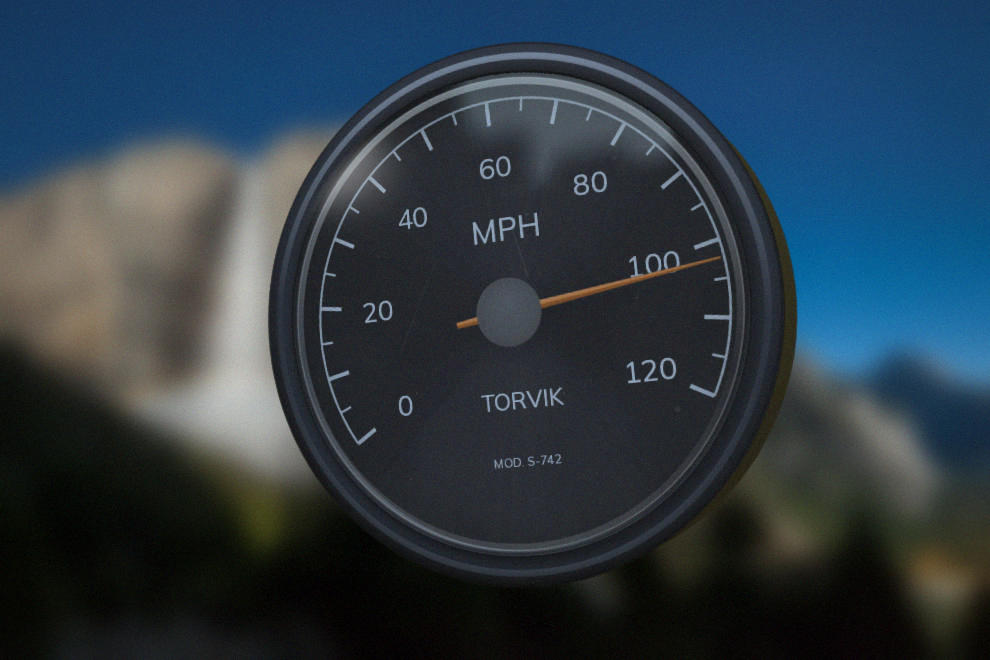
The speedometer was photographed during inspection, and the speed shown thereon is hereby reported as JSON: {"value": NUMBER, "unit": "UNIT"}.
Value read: {"value": 102.5, "unit": "mph"}
